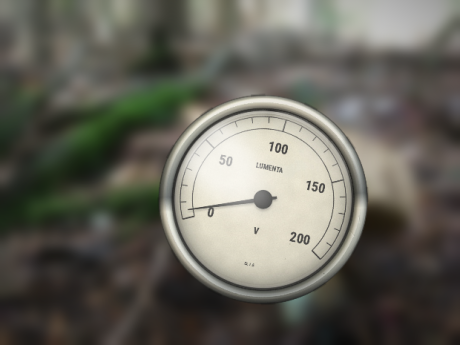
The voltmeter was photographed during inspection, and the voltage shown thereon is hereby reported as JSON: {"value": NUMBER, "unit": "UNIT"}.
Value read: {"value": 5, "unit": "V"}
